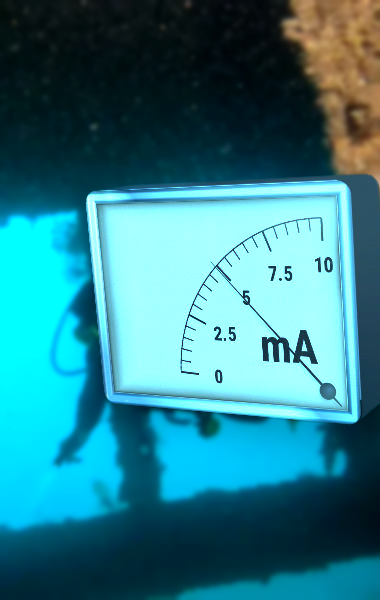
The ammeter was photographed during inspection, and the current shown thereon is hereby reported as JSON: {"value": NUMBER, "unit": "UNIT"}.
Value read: {"value": 5, "unit": "mA"}
